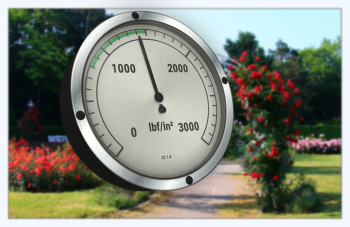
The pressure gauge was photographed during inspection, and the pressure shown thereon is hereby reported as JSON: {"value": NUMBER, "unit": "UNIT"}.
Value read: {"value": 1400, "unit": "psi"}
